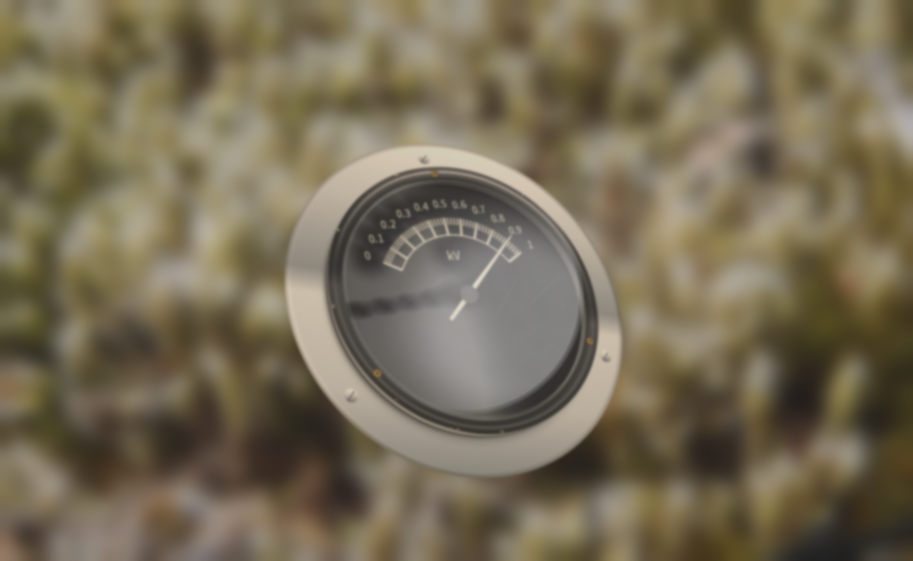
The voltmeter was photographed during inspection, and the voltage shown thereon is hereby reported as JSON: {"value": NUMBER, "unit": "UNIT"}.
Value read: {"value": 0.9, "unit": "kV"}
